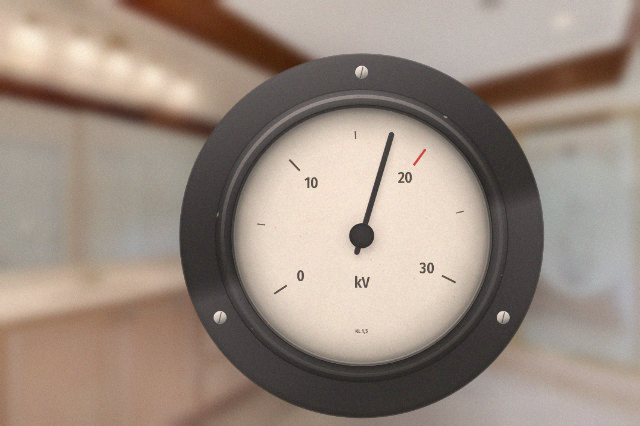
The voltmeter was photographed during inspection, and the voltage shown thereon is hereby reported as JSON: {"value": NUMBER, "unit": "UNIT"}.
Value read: {"value": 17.5, "unit": "kV"}
